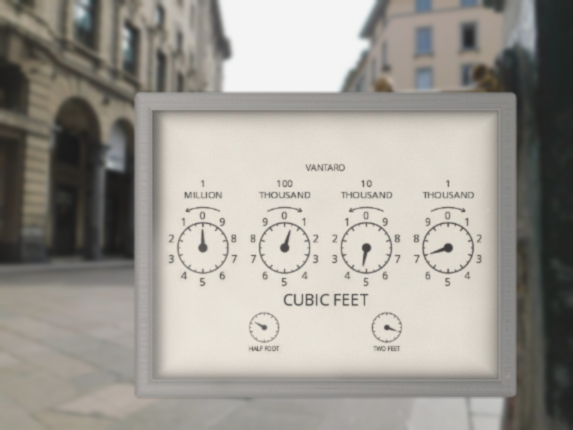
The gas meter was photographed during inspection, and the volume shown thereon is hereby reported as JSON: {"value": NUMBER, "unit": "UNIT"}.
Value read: {"value": 4700, "unit": "ft³"}
